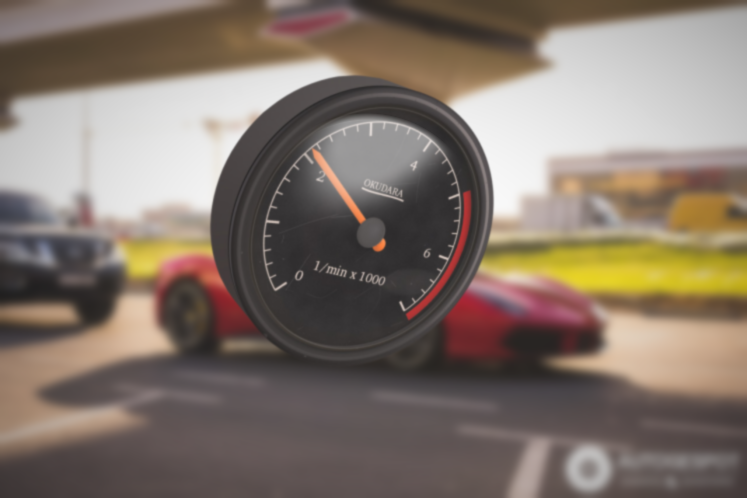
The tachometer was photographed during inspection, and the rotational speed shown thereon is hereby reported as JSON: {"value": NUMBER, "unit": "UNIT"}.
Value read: {"value": 2100, "unit": "rpm"}
